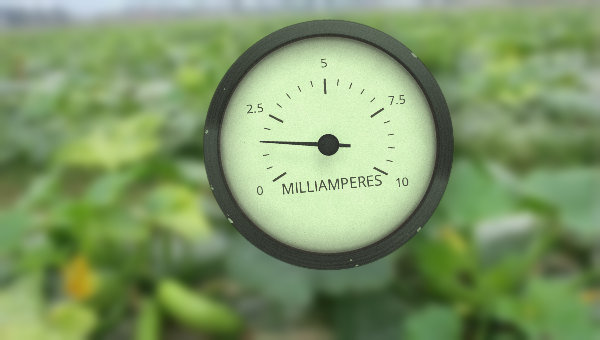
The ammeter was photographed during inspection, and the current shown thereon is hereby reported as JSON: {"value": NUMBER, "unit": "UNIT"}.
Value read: {"value": 1.5, "unit": "mA"}
